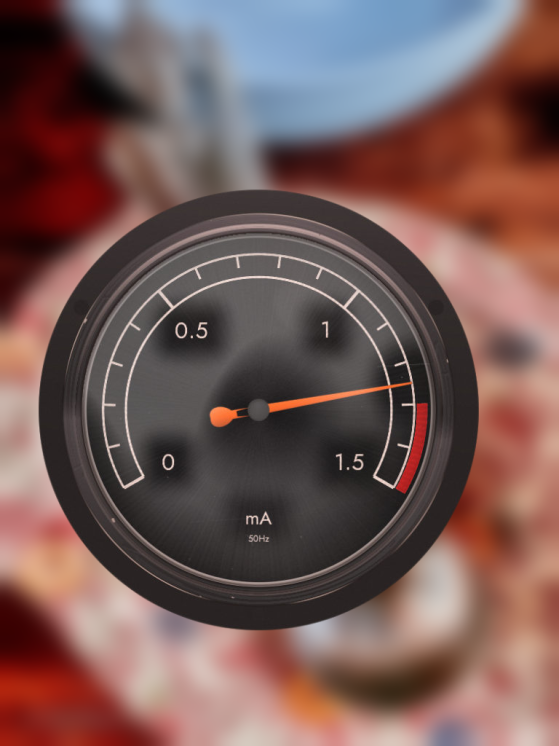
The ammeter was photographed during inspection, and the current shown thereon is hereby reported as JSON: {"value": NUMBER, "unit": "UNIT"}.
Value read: {"value": 1.25, "unit": "mA"}
